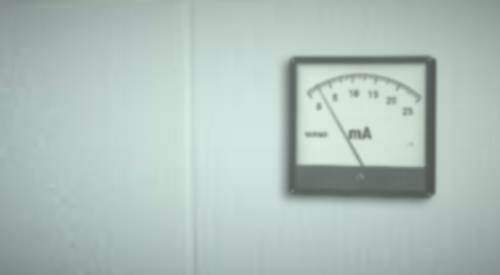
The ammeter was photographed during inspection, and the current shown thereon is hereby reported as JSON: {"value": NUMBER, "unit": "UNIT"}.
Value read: {"value": 2.5, "unit": "mA"}
